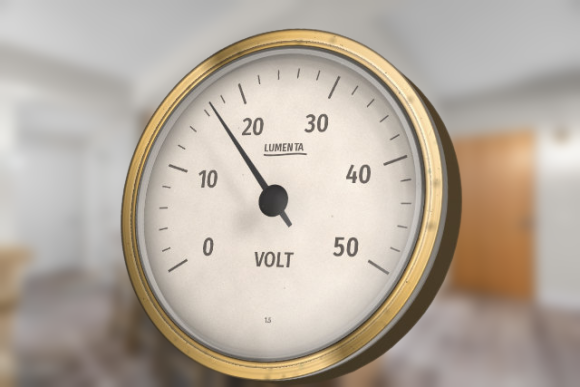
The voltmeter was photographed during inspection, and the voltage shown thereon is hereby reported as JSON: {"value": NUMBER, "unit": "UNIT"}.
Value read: {"value": 17, "unit": "V"}
